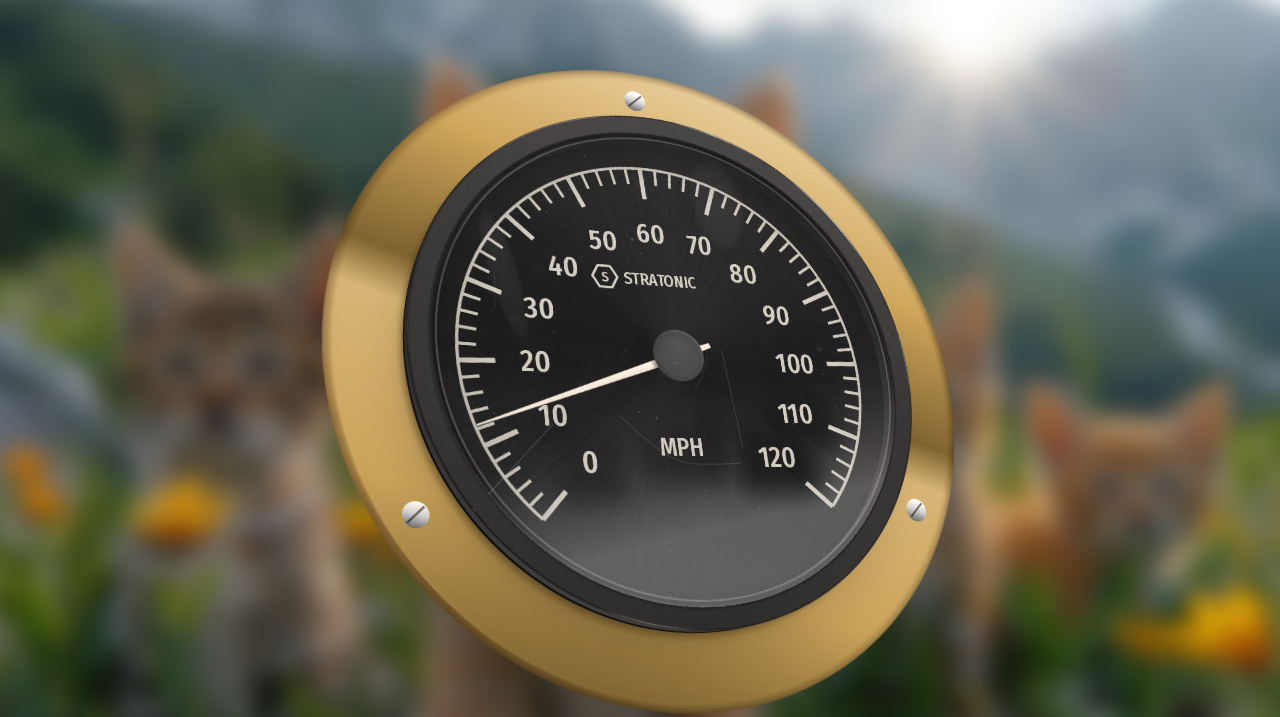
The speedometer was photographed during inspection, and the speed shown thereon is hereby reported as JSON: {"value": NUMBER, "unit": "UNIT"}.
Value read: {"value": 12, "unit": "mph"}
